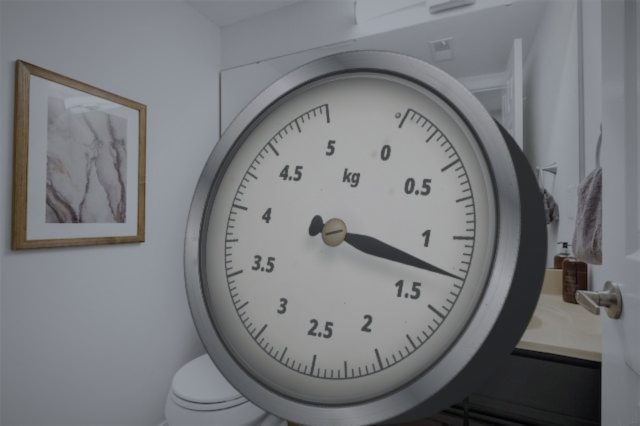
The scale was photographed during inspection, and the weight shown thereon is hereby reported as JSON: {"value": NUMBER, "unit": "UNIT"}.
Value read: {"value": 1.25, "unit": "kg"}
